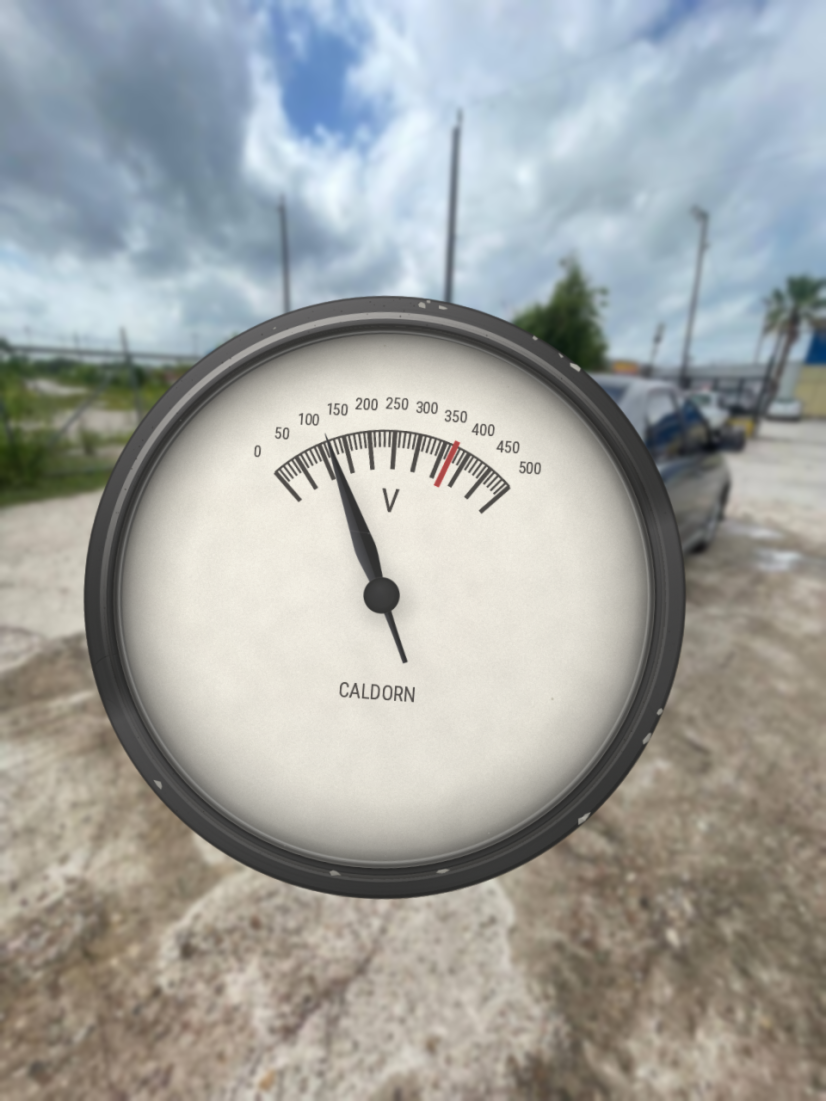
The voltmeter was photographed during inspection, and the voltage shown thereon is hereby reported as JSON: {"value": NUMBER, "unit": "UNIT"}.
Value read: {"value": 120, "unit": "V"}
